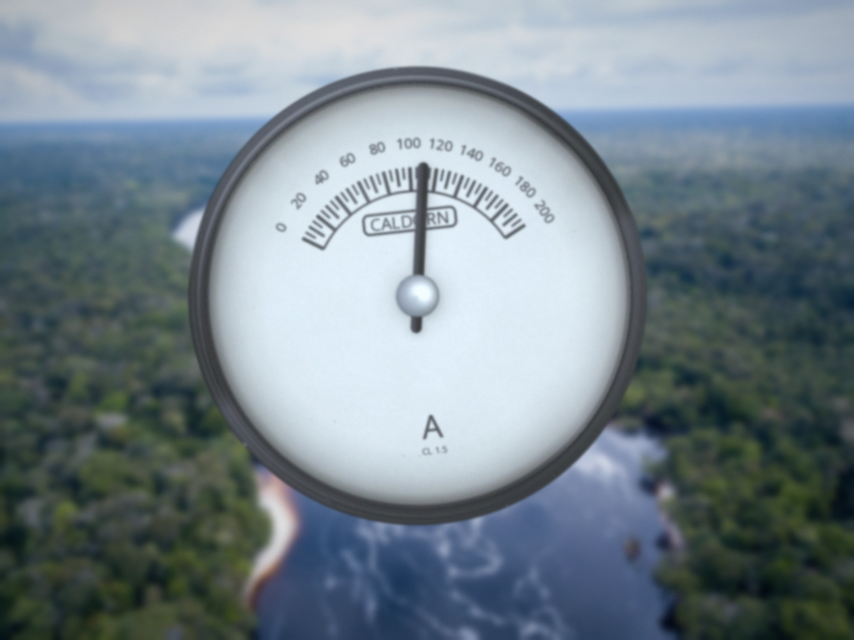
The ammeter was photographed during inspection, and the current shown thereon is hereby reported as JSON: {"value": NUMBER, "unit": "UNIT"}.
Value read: {"value": 110, "unit": "A"}
